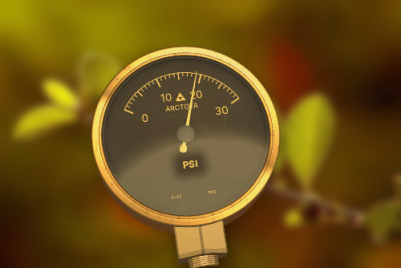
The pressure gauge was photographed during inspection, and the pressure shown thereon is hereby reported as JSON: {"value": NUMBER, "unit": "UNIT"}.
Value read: {"value": 19, "unit": "psi"}
